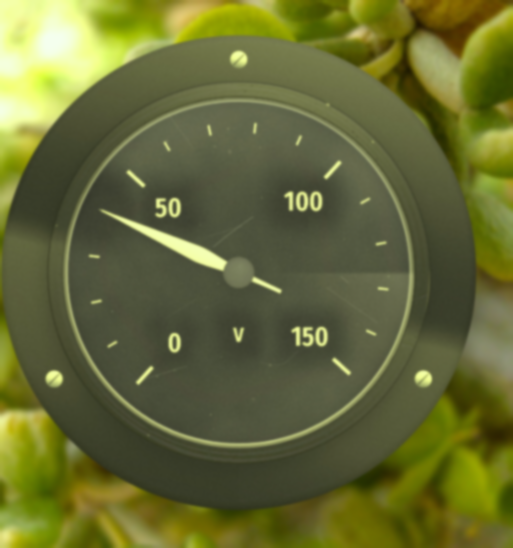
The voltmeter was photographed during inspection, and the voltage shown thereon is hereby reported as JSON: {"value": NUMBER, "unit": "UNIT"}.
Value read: {"value": 40, "unit": "V"}
